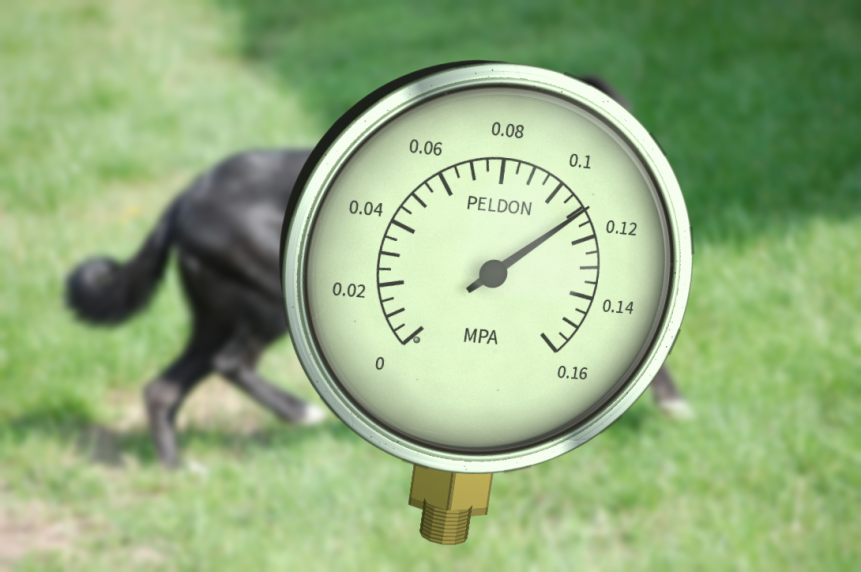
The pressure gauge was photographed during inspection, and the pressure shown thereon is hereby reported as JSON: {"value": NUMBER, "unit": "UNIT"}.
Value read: {"value": 0.11, "unit": "MPa"}
